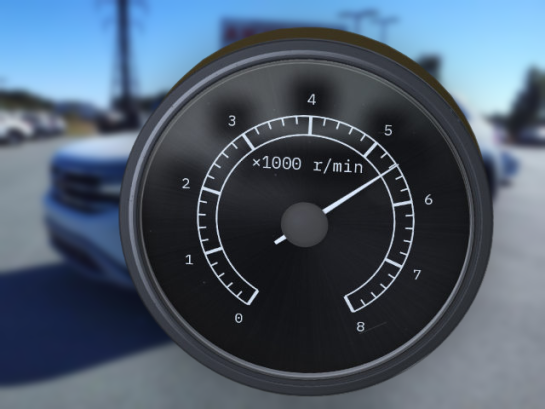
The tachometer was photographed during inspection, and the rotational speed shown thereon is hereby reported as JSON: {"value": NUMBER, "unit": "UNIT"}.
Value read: {"value": 5400, "unit": "rpm"}
